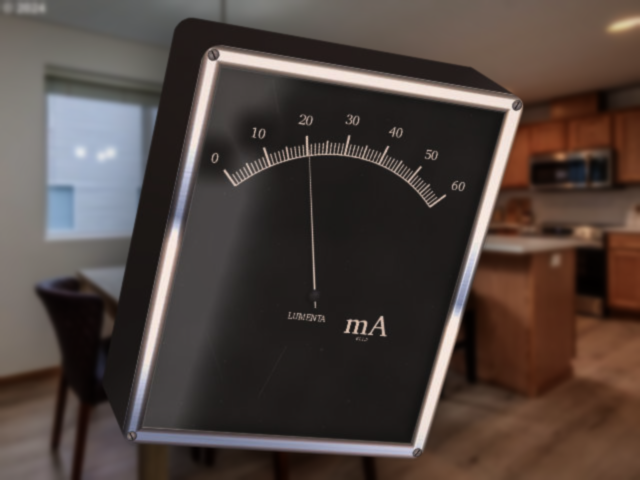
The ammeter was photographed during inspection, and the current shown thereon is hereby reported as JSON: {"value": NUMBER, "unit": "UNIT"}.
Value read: {"value": 20, "unit": "mA"}
